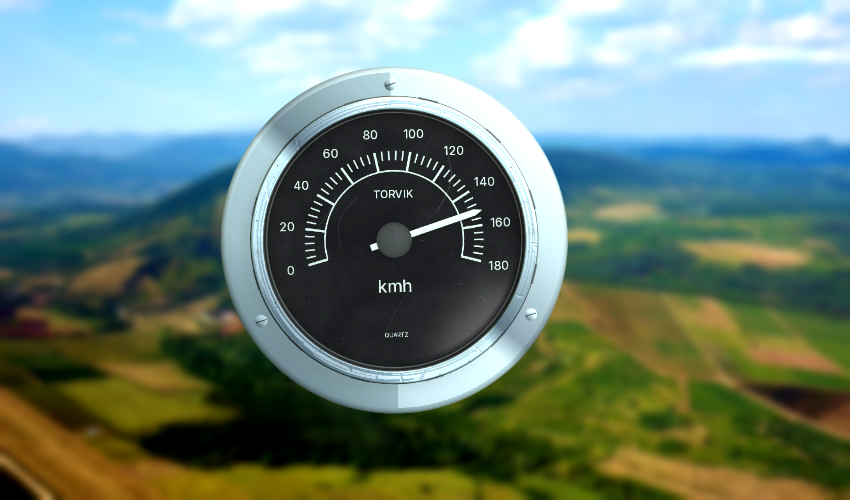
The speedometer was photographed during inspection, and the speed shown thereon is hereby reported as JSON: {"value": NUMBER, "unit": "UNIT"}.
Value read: {"value": 152, "unit": "km/h"}
